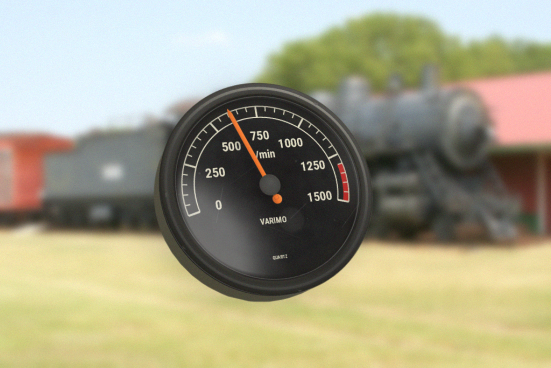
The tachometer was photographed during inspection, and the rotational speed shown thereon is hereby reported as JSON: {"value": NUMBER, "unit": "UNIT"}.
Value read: {"value": 600, "unit": "rpm"}
